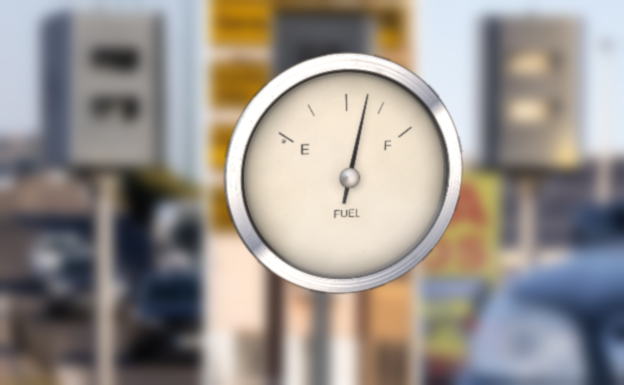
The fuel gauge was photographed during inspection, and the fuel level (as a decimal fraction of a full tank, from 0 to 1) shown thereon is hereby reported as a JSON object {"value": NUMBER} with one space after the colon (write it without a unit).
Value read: {"value": 0.625}
